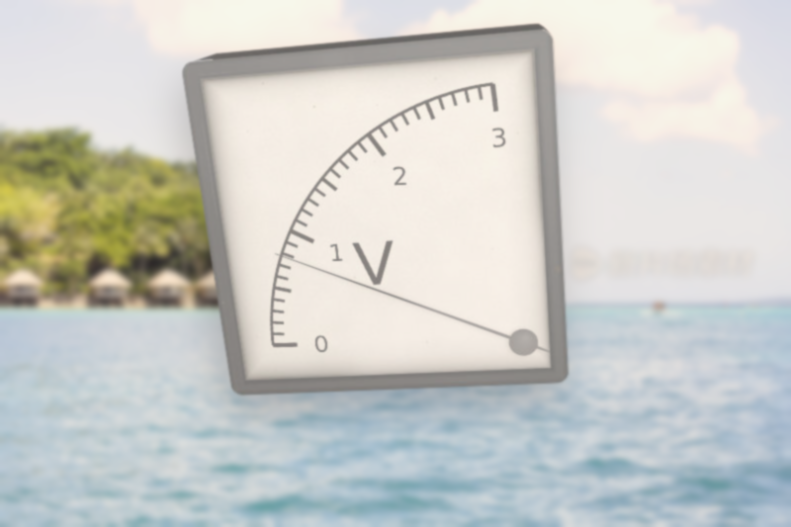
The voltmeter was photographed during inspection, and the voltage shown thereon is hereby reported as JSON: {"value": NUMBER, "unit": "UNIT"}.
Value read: {"value": 0.8, "unit": "V"}
